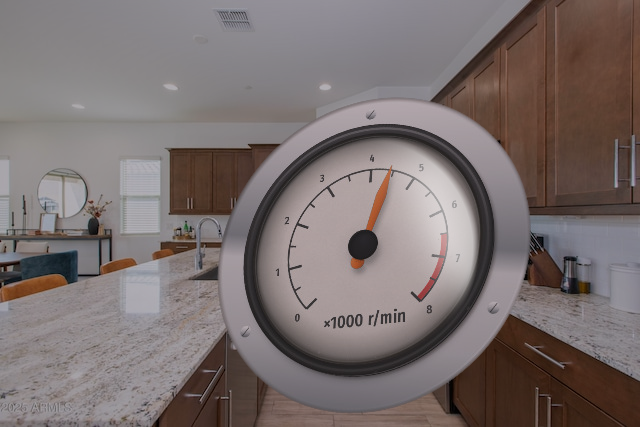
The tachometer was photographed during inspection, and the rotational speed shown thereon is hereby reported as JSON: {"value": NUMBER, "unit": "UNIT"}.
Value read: {"value": 4500, "unit": "rpm"}
